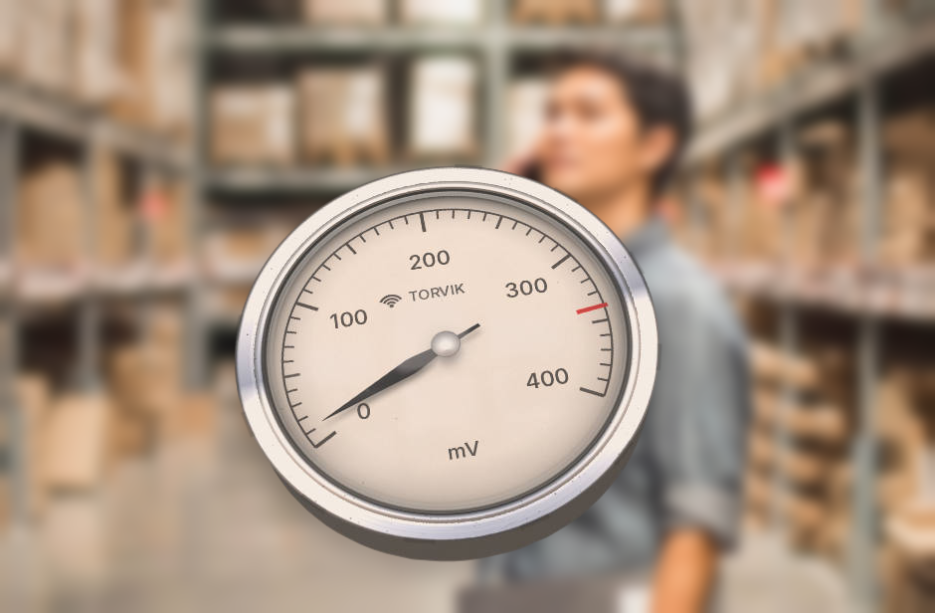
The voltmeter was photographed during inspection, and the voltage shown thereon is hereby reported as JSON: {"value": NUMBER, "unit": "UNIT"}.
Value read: {"value": 10, "unit": "mV"}
